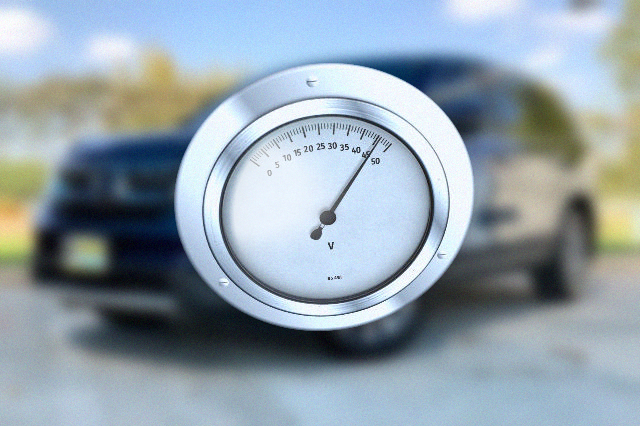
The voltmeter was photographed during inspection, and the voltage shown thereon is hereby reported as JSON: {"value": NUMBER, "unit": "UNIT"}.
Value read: {"value": 45, "unit": "V"}
